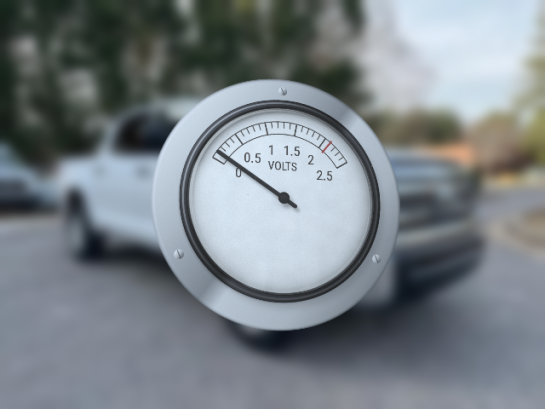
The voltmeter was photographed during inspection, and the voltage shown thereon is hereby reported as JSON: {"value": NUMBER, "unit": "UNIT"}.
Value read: {"value": 0.1, "unit": "V"}
